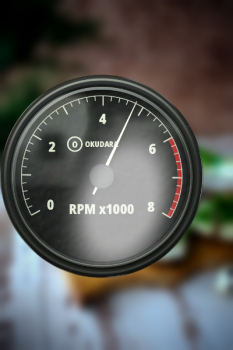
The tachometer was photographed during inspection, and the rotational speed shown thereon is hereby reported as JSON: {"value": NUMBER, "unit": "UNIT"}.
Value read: {"value": 4800, "unit": "rpm"}
